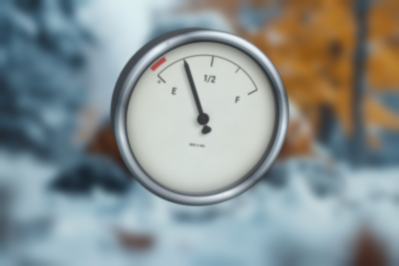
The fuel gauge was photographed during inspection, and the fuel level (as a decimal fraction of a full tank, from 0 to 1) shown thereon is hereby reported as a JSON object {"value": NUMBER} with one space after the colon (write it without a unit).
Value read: {"value": 0.25}
